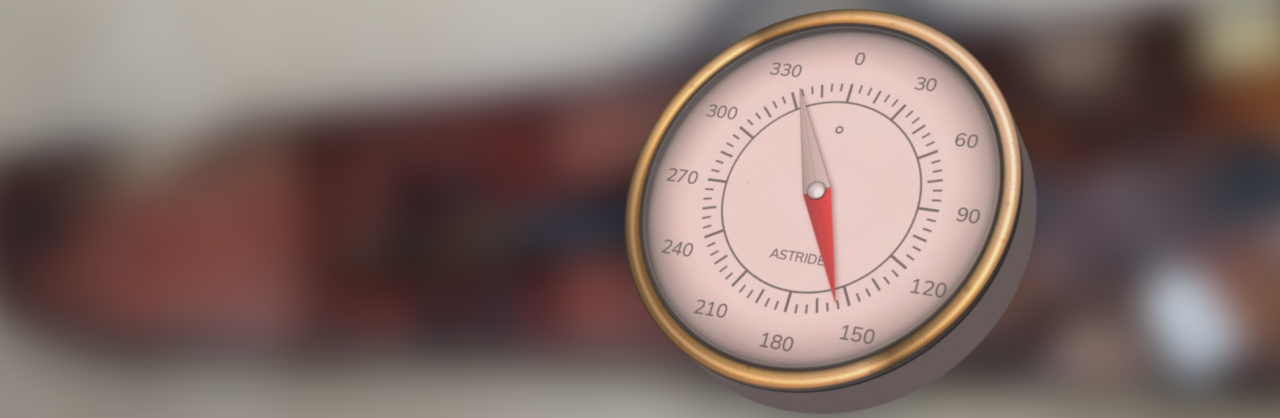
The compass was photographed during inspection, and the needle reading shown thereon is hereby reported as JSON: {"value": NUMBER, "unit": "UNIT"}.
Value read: {"value": 155, "unit": "°"}
